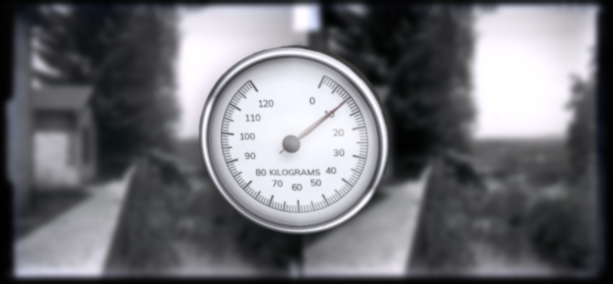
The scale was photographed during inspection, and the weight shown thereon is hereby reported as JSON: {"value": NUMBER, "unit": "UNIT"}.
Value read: {"value": 10, "unit": "kg"}
